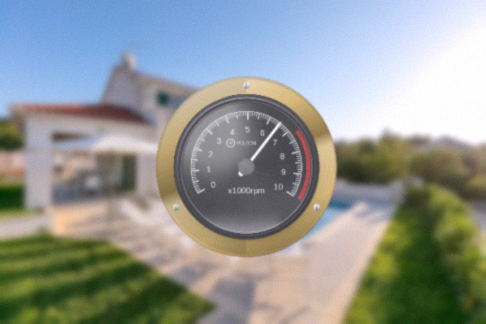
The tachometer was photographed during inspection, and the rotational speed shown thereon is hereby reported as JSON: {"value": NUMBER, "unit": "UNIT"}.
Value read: {"value": 6500, "unit": "rpm"}
